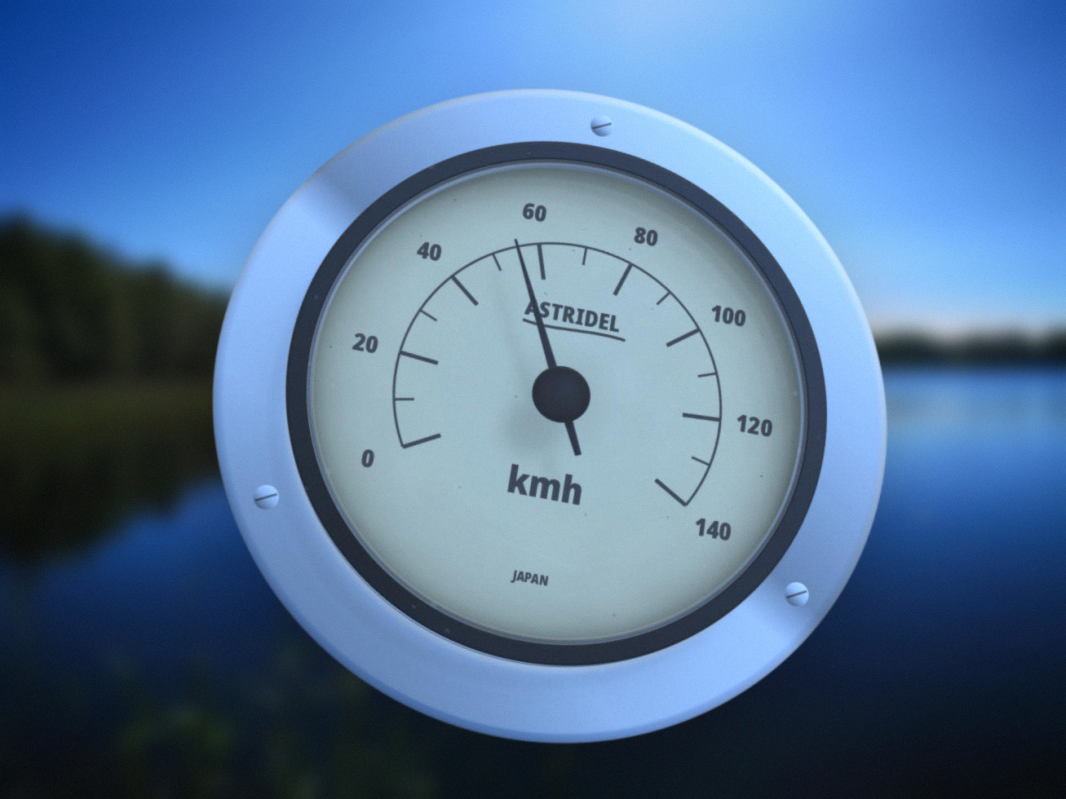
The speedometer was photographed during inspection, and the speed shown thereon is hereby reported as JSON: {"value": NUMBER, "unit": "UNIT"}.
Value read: {"value": 55, "unit": "km/h"}
